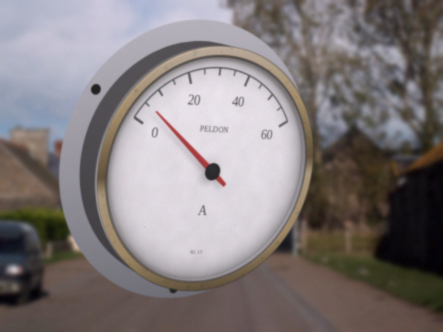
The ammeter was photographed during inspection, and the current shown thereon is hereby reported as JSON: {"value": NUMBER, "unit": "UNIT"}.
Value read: {"value": 5, "unit": "A"}
